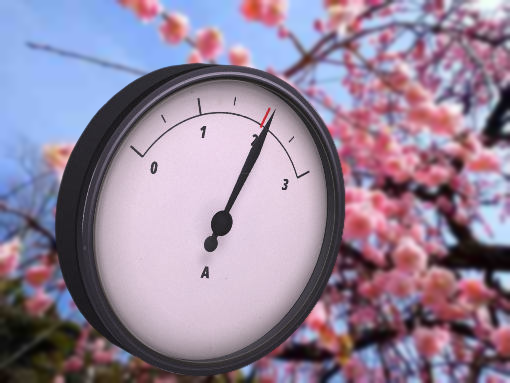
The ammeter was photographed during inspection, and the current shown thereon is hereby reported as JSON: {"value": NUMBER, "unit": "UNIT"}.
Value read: {"value": 2, "unit": "A"}
